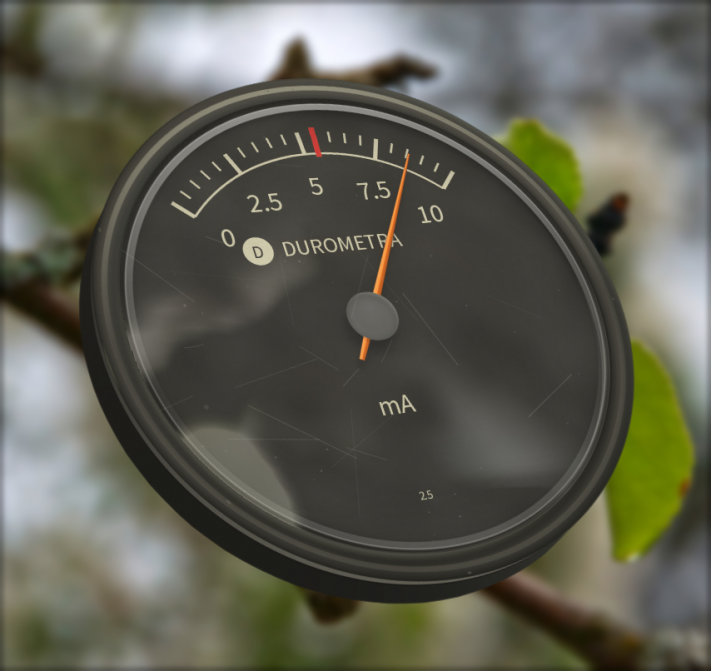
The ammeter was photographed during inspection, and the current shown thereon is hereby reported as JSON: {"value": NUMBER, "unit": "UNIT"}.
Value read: {"value": 8.5, "unit": "mA"}
